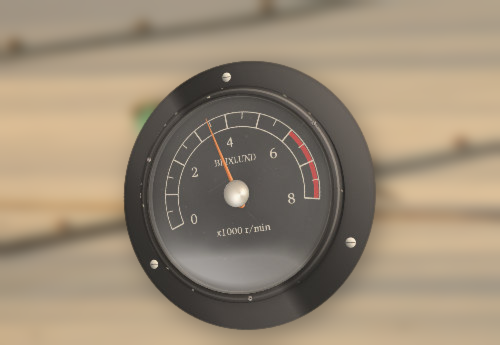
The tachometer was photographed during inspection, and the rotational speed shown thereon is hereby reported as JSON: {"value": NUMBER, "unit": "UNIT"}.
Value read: {"value": 3500, "unit": "rpm"}
